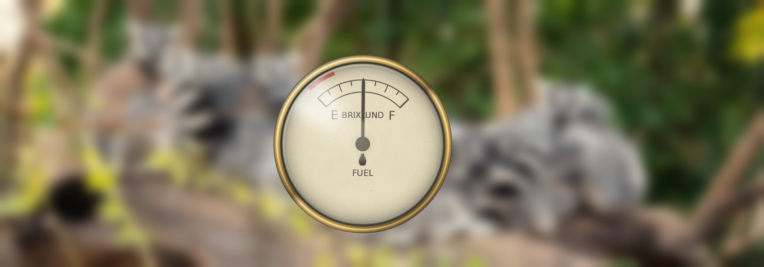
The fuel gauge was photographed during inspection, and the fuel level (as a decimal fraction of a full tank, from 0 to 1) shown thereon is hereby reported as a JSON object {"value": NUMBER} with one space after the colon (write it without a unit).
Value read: {"value": 0.5}
